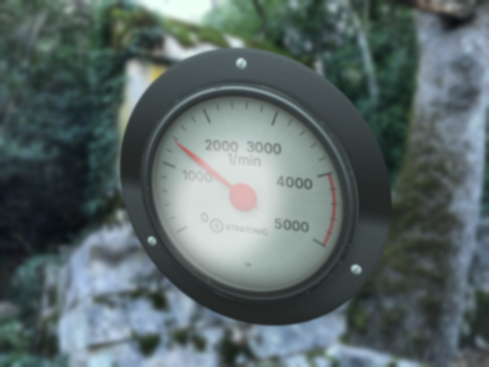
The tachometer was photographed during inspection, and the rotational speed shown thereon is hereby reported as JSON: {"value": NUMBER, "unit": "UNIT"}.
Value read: {"value": 1400, "unit": "rpm"}
